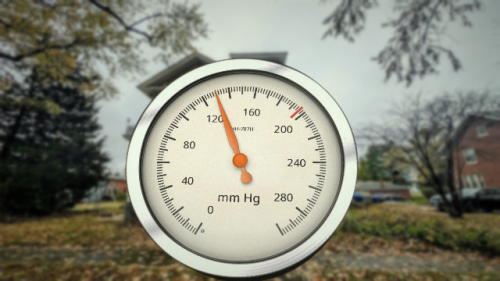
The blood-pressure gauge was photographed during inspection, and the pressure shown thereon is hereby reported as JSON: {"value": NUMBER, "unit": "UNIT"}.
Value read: {"value": 130, "unit": "mmHg"}
